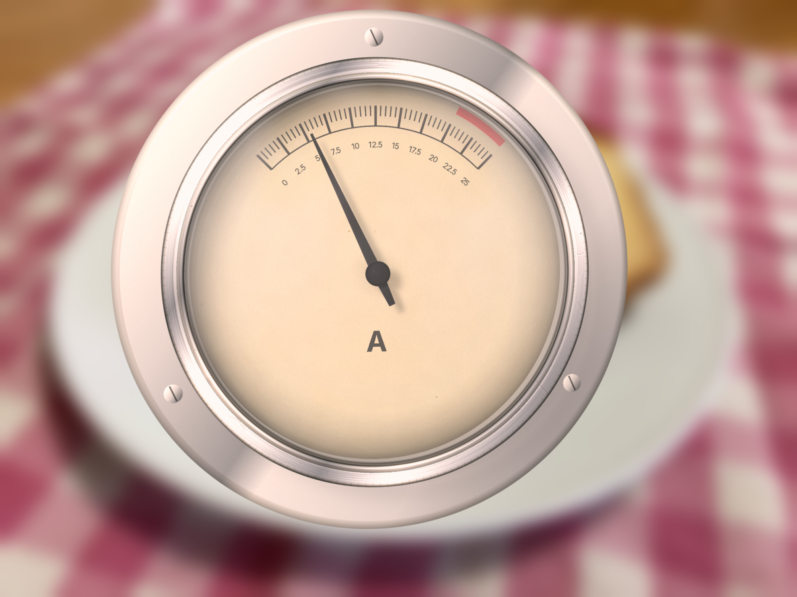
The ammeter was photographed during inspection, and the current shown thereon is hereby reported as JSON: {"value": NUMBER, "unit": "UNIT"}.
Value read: {"value": 5.5, "unit": "A"}
